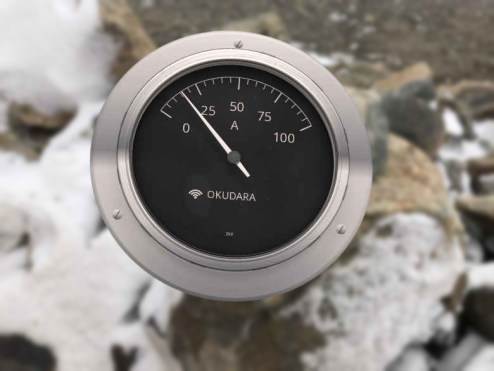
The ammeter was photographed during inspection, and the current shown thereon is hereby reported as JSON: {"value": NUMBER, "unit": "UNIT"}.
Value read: {"value": 15, "unit": "A"}
